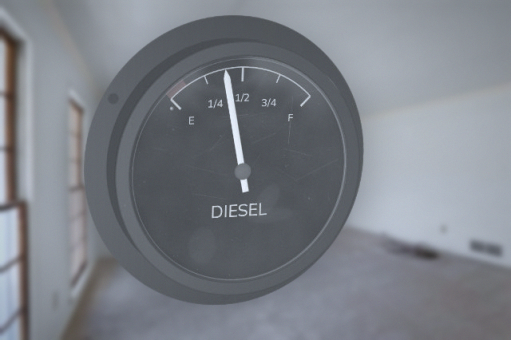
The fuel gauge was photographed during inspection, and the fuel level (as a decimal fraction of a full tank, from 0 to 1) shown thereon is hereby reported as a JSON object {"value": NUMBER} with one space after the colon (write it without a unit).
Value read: {"value": 0.375}
